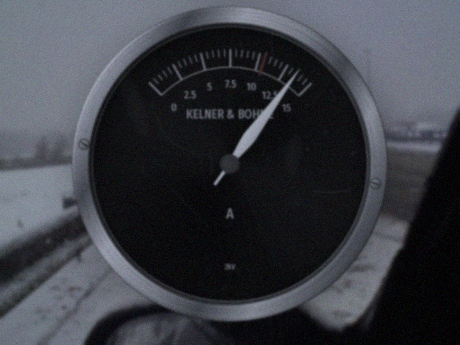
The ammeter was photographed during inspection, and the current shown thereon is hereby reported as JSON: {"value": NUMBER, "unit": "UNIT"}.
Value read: {"value": 13.5, "unit": "A"}
